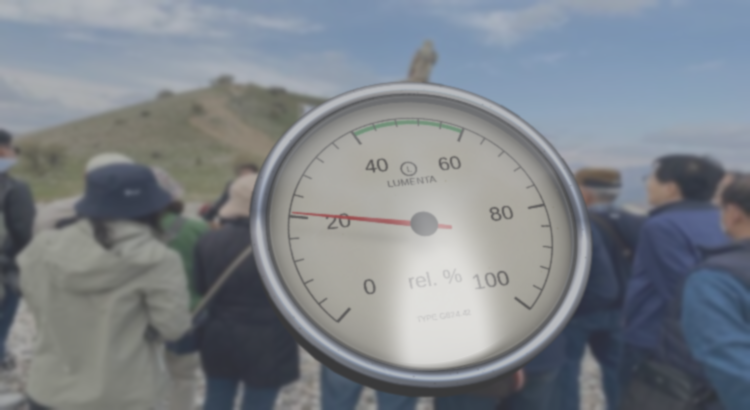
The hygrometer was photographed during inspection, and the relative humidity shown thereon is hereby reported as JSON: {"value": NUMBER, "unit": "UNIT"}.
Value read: {"value": 20, "unit": "%"}
